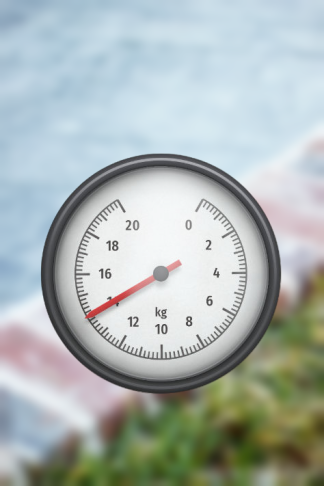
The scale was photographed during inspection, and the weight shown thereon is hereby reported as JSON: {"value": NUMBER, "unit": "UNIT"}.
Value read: {"value": 14, "unit": "kg"}
